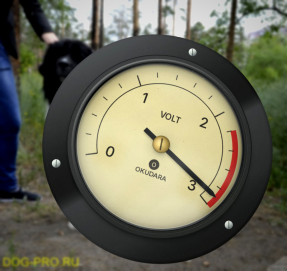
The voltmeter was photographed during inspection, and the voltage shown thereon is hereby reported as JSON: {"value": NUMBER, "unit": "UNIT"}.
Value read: {"value": 2.9, "unit": "V"}
